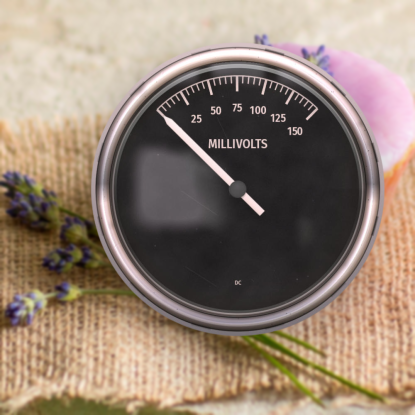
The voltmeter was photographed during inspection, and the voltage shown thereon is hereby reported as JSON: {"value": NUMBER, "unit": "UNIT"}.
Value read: {"value": 0, "unit": "mV"}
